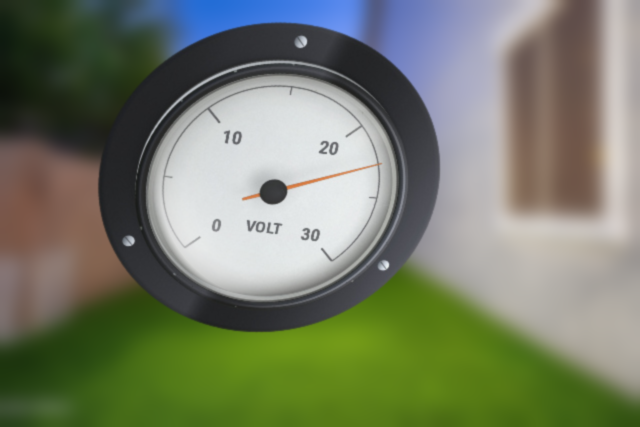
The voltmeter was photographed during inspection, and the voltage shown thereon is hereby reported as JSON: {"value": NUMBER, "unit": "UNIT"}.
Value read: {"value": 22.5, "unit": "V"}
